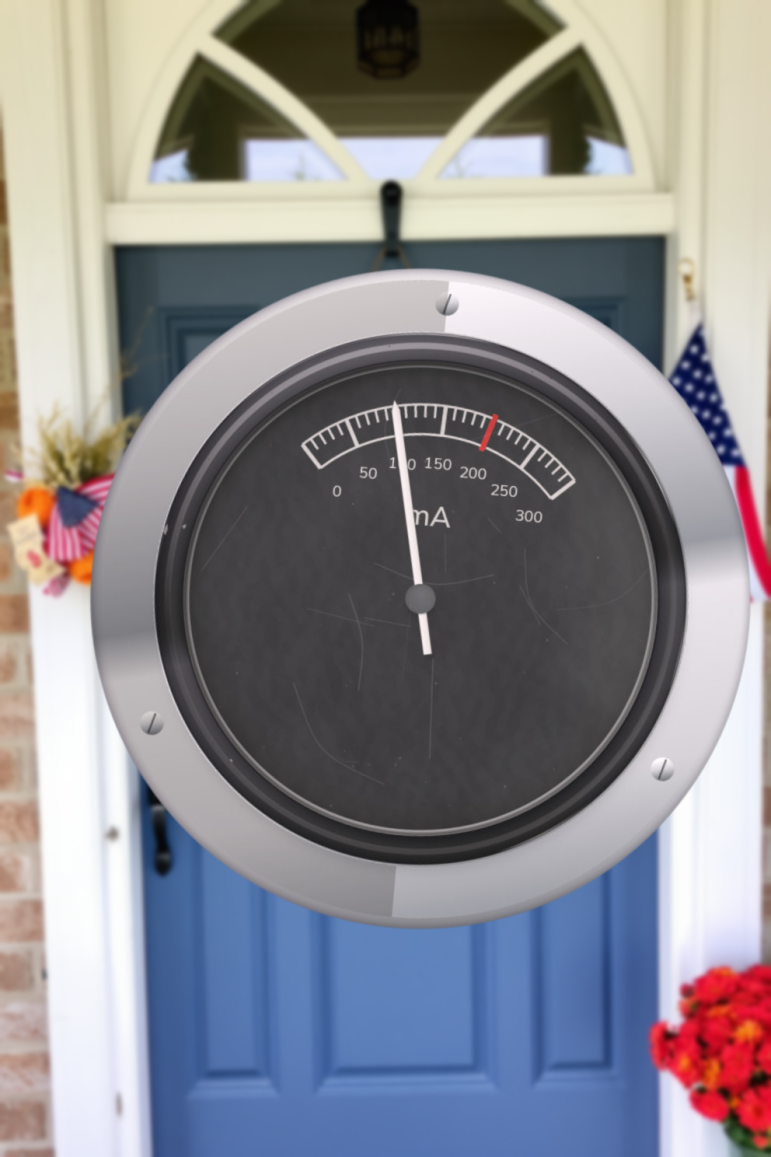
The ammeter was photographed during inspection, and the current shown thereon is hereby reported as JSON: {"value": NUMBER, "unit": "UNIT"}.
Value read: {"value": 100, "unit": "mA"}
